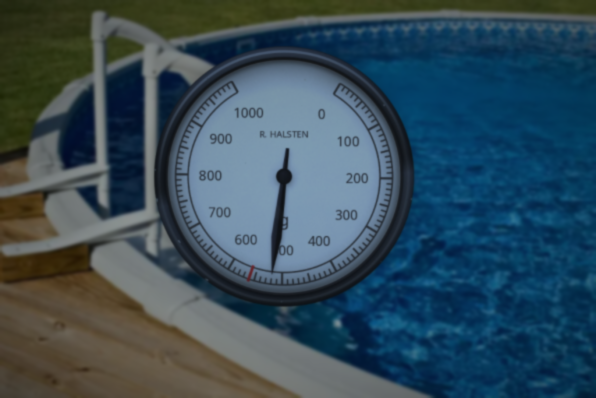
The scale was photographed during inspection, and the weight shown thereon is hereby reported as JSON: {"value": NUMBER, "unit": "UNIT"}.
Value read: {"value": 520, "unit": "g"}
